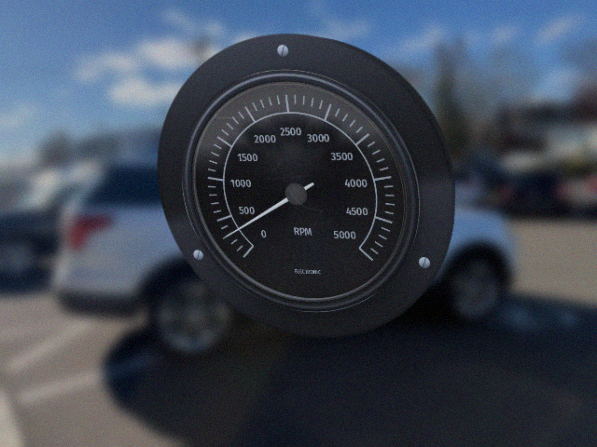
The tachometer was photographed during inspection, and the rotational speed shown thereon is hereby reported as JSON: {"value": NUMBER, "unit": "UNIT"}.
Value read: {"value": 300, "unit": "rpm"}
